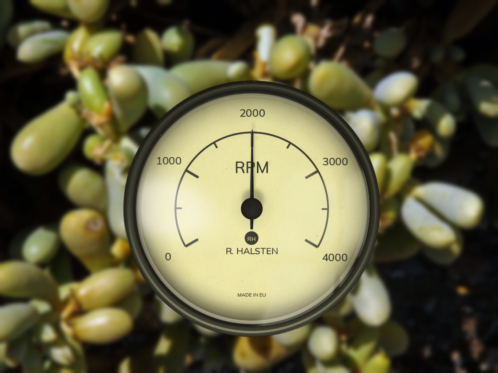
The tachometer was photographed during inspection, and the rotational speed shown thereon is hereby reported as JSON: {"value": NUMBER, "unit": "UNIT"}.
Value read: {"value": 2000, "unit": "rpm"}
